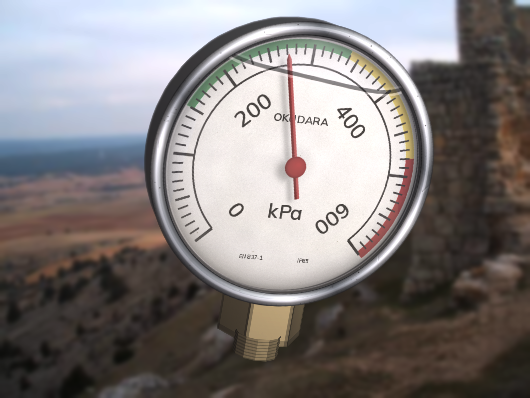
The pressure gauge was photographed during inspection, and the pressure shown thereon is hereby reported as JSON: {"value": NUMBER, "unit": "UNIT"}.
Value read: {"value": 270, "unit": "kPa"}
